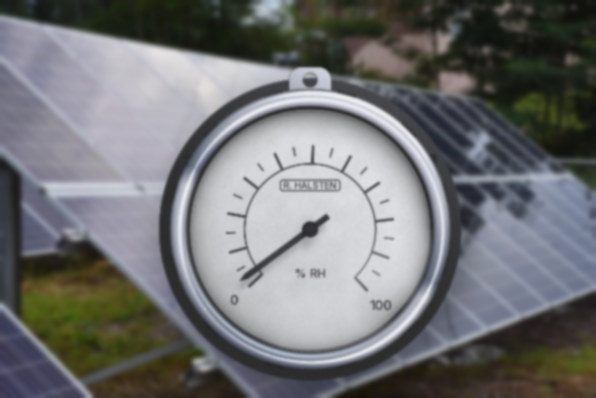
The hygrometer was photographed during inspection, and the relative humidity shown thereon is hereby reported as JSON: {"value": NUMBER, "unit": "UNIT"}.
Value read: {"value": 2.5, "unit": "%"}
